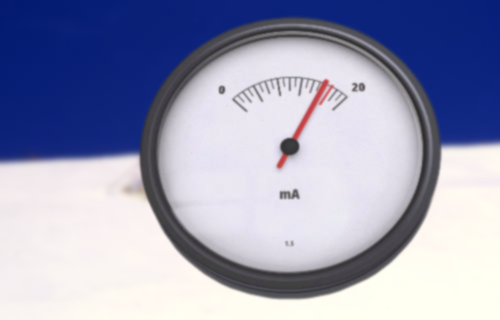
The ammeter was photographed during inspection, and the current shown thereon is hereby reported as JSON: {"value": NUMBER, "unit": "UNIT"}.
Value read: {"value": 16, "unit": "mA"}
